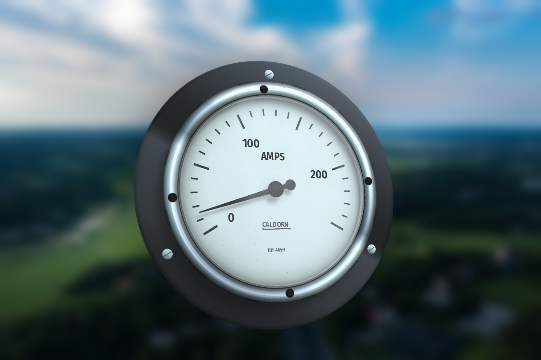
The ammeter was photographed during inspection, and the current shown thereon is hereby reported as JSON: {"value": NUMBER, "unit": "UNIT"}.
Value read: {"value": 15, "unit": "A"}
